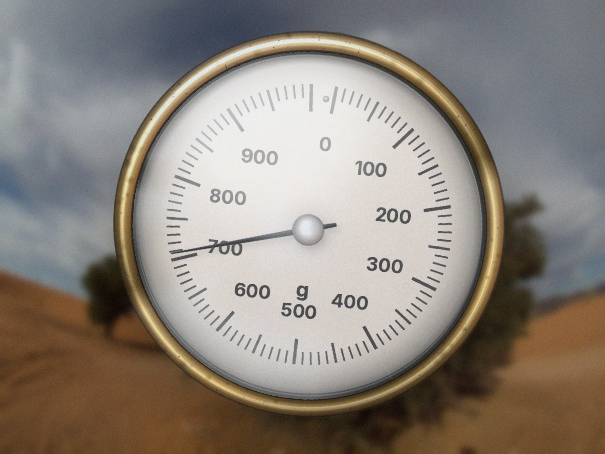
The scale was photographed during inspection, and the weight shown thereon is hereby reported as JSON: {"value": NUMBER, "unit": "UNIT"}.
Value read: {"value": 710, "unit": "g"}
